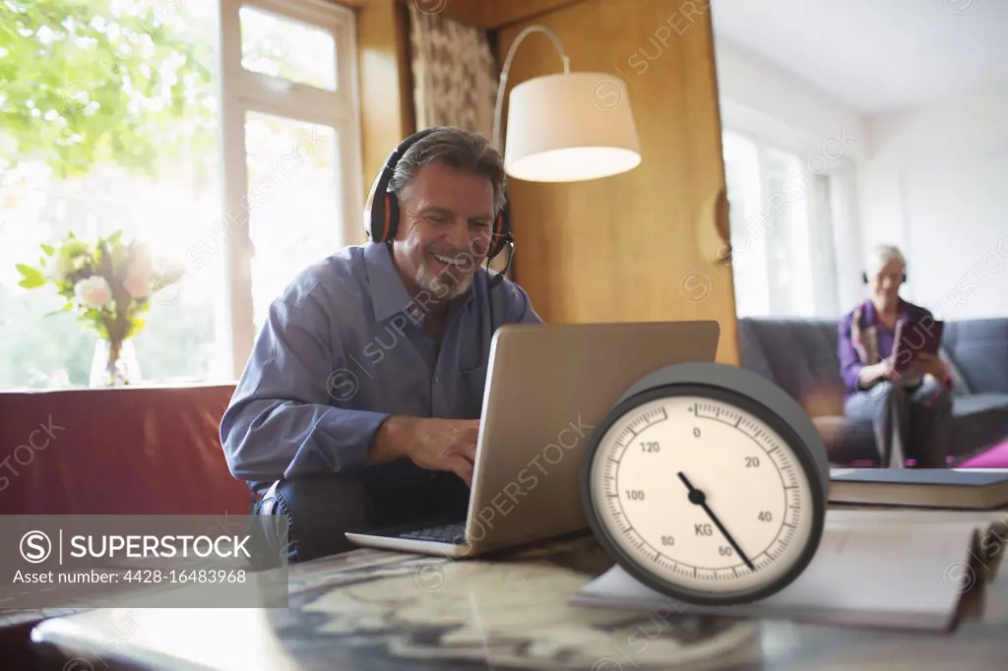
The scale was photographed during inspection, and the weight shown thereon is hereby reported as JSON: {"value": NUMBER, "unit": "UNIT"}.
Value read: {"value": 55, "unit": "kg"}
